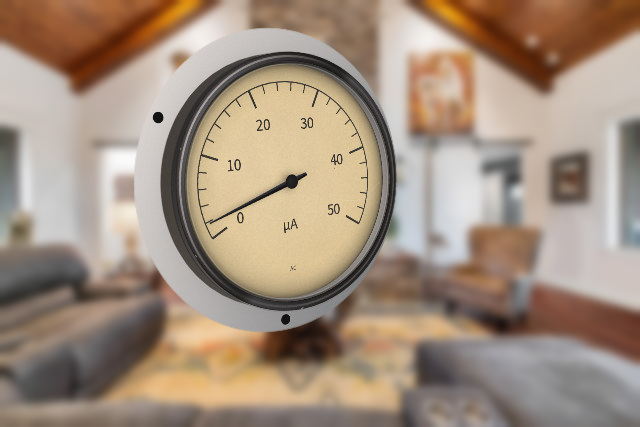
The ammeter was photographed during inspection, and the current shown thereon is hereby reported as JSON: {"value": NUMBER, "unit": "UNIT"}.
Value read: {"value": 2, "unit": "µA"}
